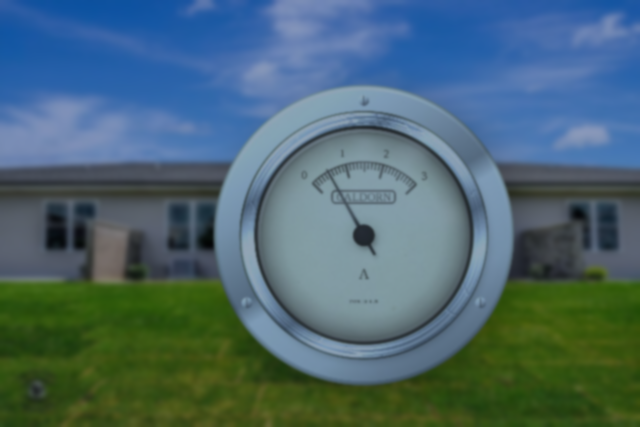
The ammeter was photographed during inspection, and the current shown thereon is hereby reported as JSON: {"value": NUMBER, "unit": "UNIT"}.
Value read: {"value": 0.5, "unit": "A"}
